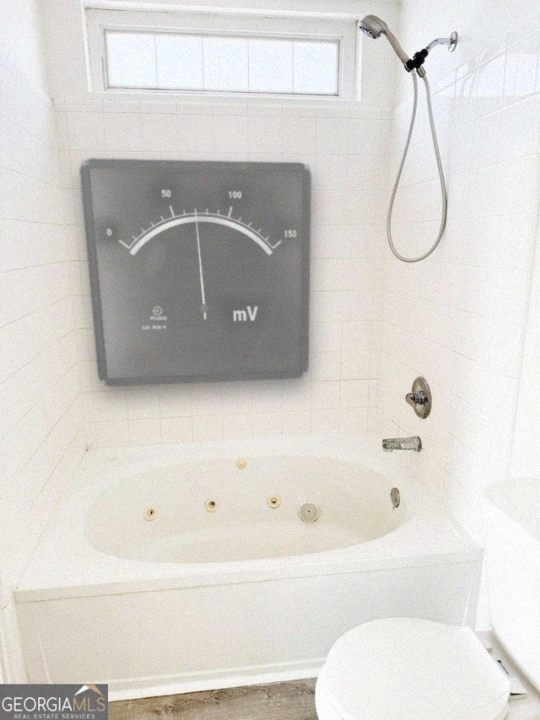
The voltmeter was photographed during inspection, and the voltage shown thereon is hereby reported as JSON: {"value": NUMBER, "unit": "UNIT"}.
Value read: {"value": 70, "unit": "mV"}
